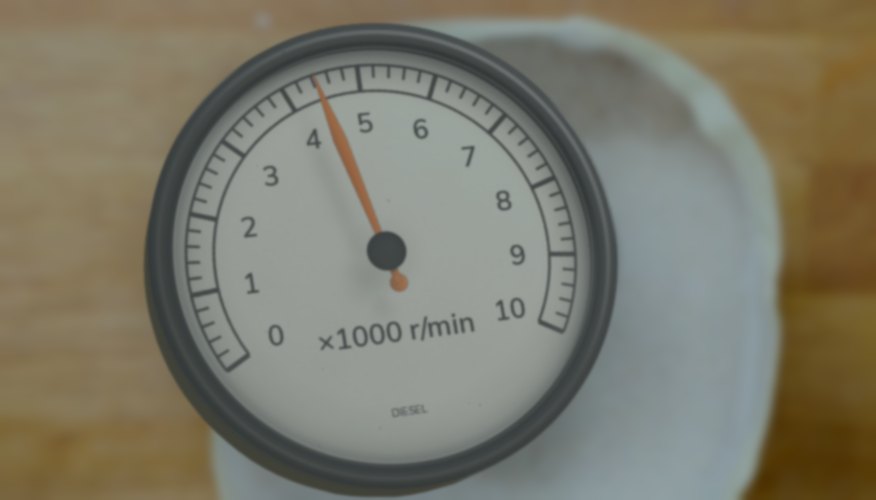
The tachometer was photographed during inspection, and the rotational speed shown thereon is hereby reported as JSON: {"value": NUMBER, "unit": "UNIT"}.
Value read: {"value": 4400, "unit": "rpm"}
